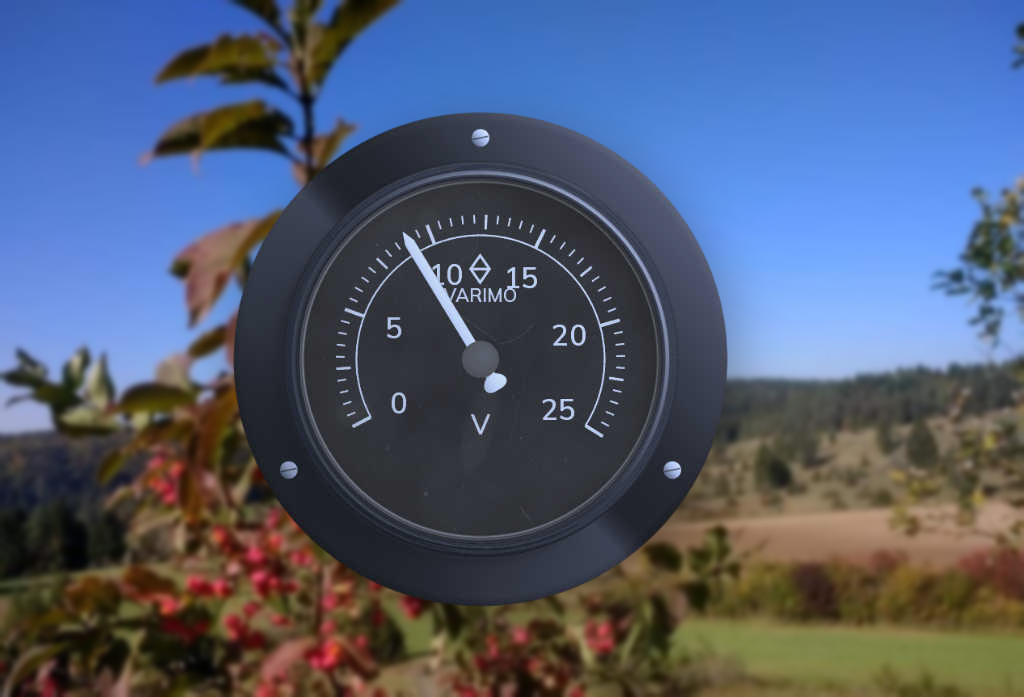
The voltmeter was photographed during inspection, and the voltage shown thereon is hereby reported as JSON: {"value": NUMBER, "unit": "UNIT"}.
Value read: {"value": 9, "unit": "V"}
